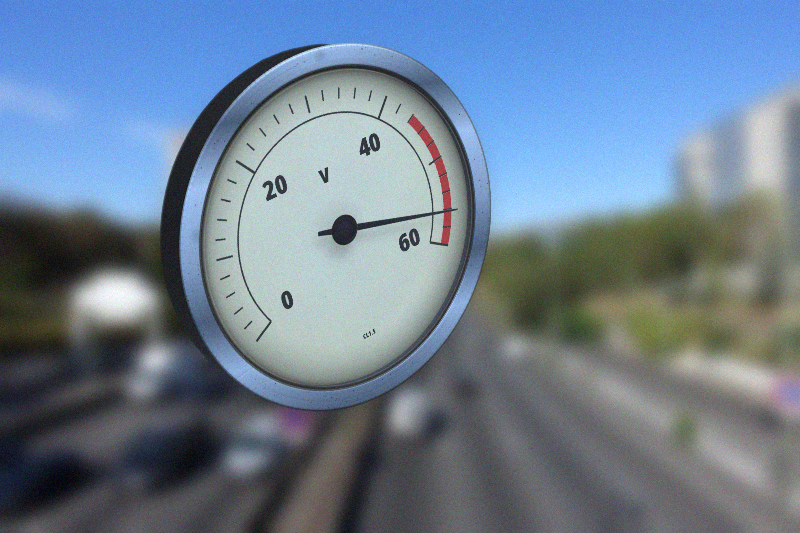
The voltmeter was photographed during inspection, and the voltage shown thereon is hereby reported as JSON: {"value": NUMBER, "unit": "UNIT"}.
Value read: {"value": 56, "unit": "V"}
